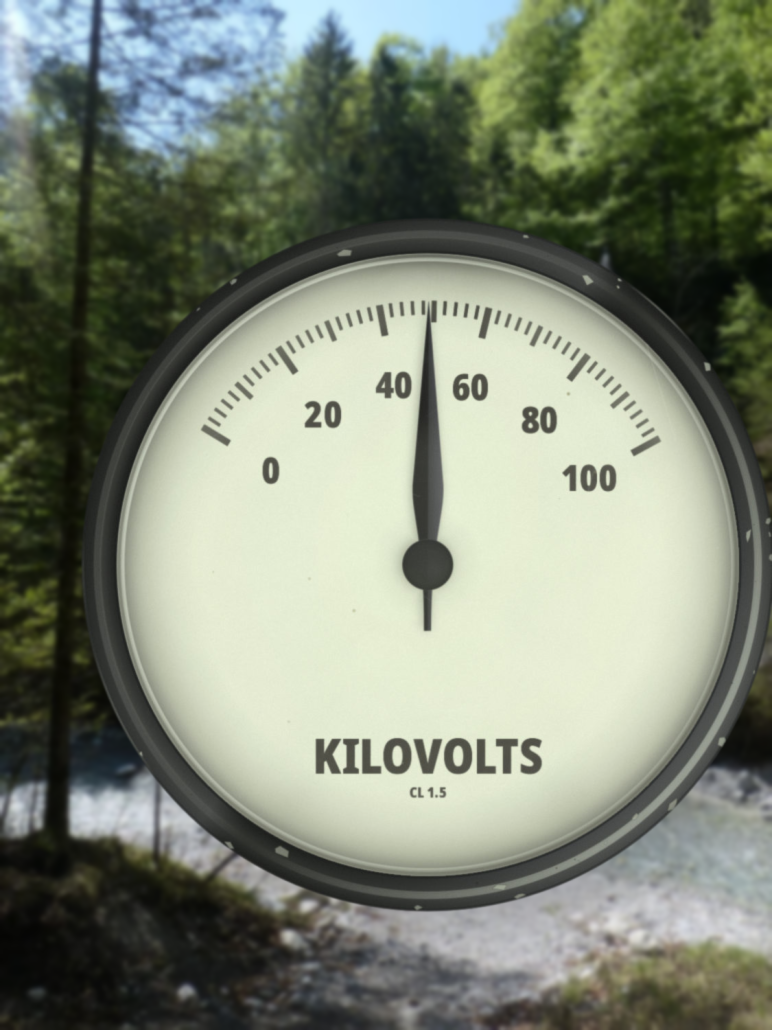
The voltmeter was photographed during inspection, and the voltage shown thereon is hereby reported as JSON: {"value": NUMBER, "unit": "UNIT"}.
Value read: {"value": 49, "unit": "kV"}
